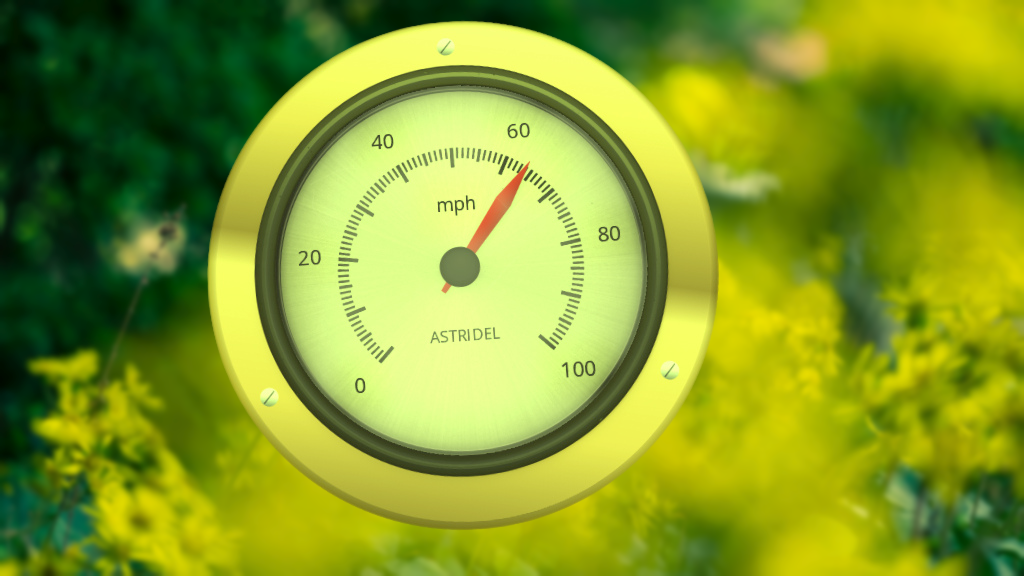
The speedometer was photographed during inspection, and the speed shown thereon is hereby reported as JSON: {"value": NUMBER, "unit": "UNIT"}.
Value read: {"value": 64, "unit": "mph"}
